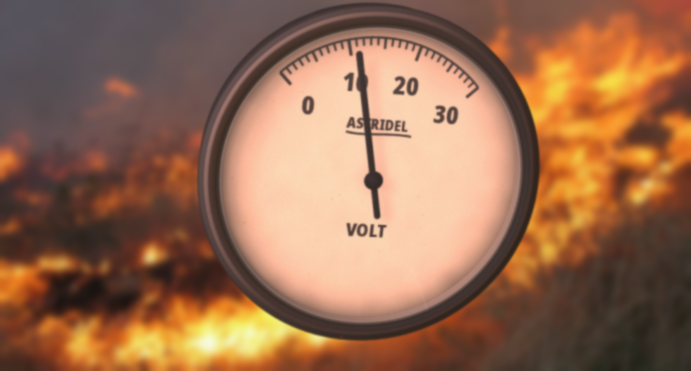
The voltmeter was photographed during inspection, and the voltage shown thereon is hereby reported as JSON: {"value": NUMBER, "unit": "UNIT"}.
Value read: {"value": 11, "unit": "V"}
